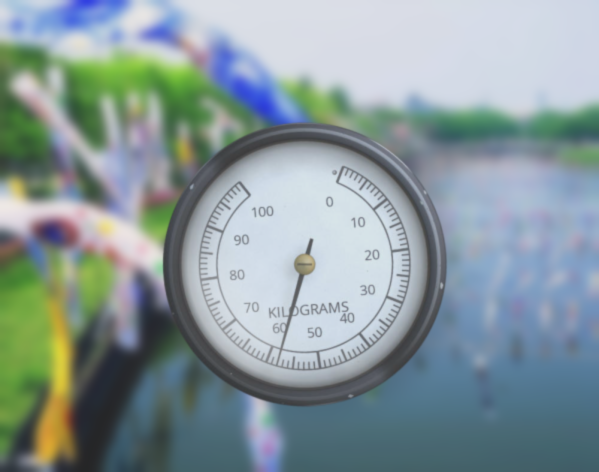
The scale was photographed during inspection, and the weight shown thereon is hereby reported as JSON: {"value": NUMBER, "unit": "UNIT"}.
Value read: {"value": 58, "unit": "kg"}
